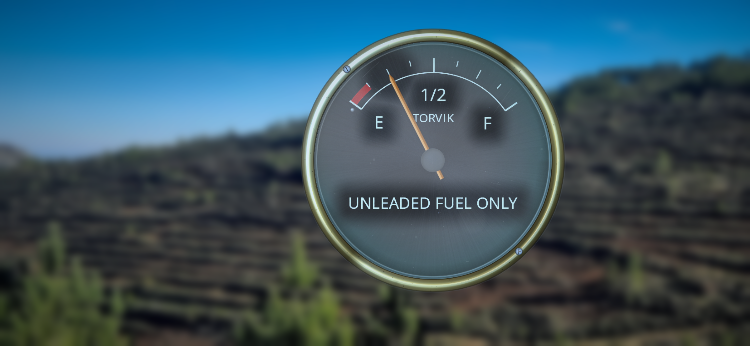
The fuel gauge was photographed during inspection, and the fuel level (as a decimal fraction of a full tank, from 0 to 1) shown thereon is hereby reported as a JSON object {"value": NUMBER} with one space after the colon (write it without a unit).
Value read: {"value": 0.25}
